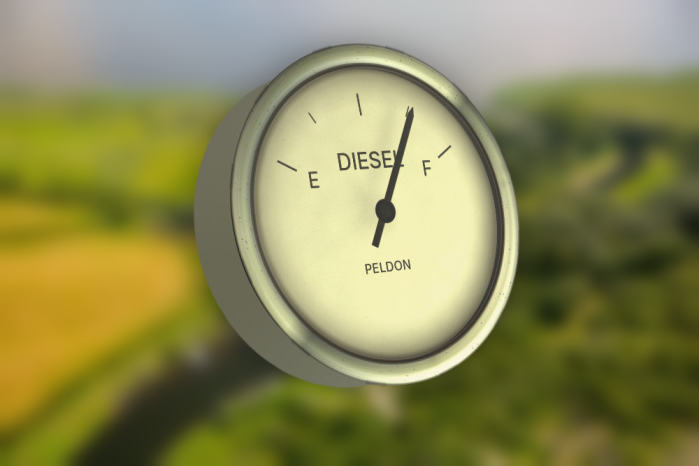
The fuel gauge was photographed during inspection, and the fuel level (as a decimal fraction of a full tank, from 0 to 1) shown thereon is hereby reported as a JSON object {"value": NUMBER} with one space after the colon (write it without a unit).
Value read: {"value": 0.75}
